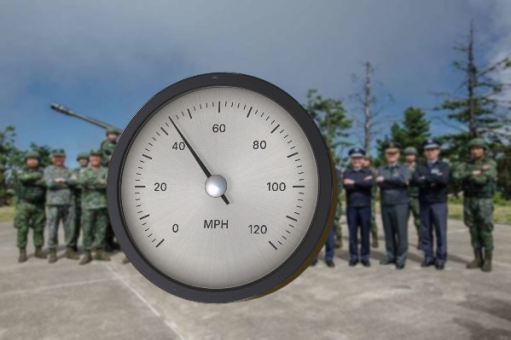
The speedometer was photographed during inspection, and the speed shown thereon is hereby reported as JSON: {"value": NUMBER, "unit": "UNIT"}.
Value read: {"value": 44, "unit": "mph"}
